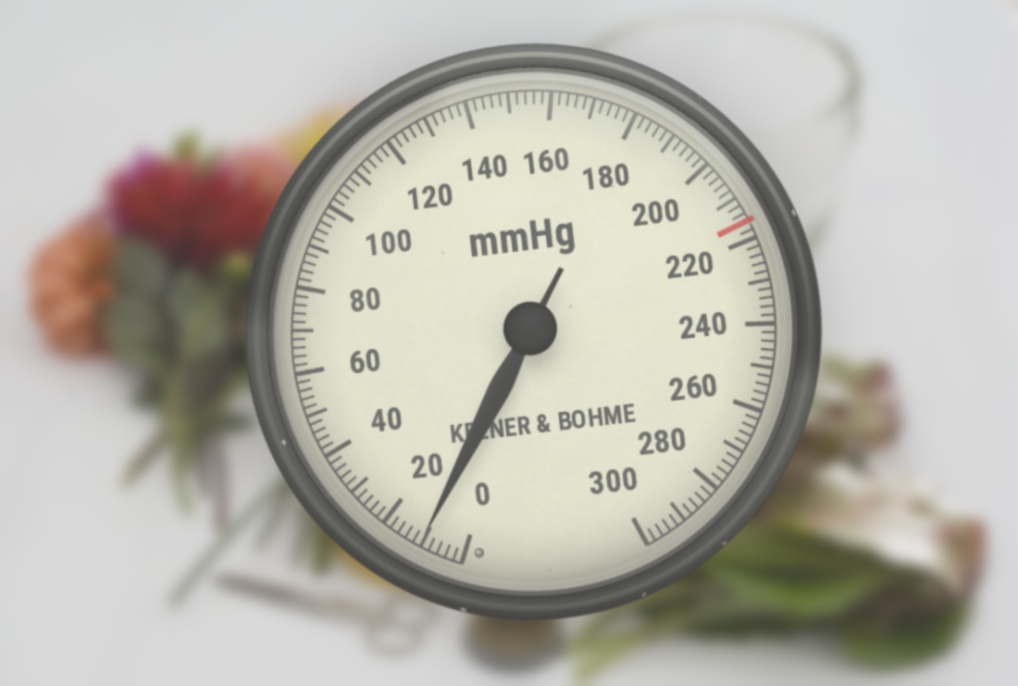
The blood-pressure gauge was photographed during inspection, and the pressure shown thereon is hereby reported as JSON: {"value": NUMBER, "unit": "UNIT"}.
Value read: {"value": 10, "unit": "mmHg"}
